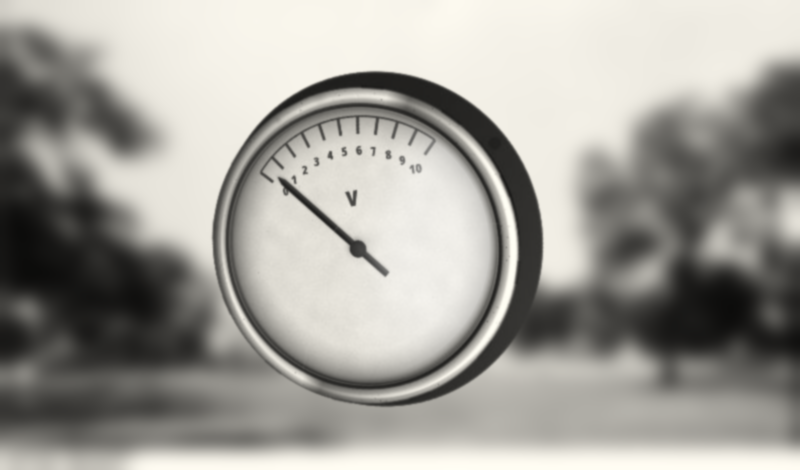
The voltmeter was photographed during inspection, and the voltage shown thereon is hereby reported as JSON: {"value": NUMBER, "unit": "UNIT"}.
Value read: {"value": 0.5, "unit": "V"}
